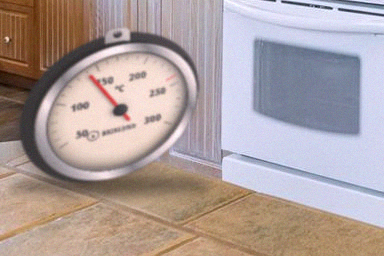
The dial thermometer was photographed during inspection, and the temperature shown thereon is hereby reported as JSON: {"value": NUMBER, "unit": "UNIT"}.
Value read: {"value": 140, "unit": "°C"}
